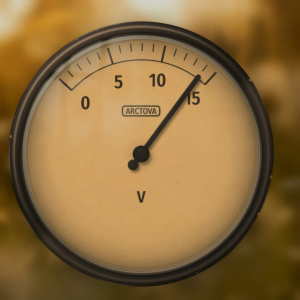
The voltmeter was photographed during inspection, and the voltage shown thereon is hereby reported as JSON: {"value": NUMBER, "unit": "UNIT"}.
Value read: {"value": 14, "unit": "V"}
